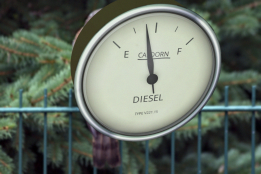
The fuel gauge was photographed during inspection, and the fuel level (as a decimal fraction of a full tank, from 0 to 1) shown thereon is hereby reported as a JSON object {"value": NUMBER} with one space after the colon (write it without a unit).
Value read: {"value": 0.375}
